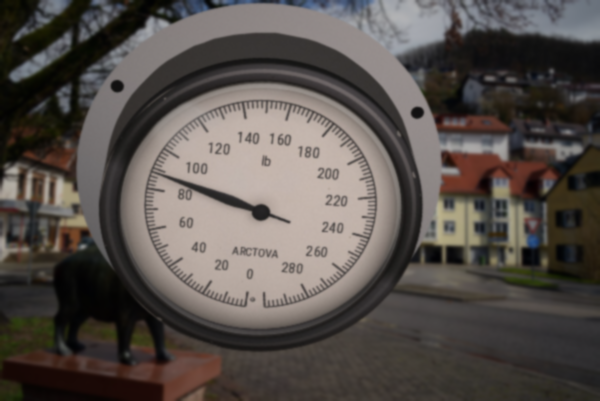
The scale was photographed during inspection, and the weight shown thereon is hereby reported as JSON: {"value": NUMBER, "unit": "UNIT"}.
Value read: {"value": 90, "unit": "lb"}
